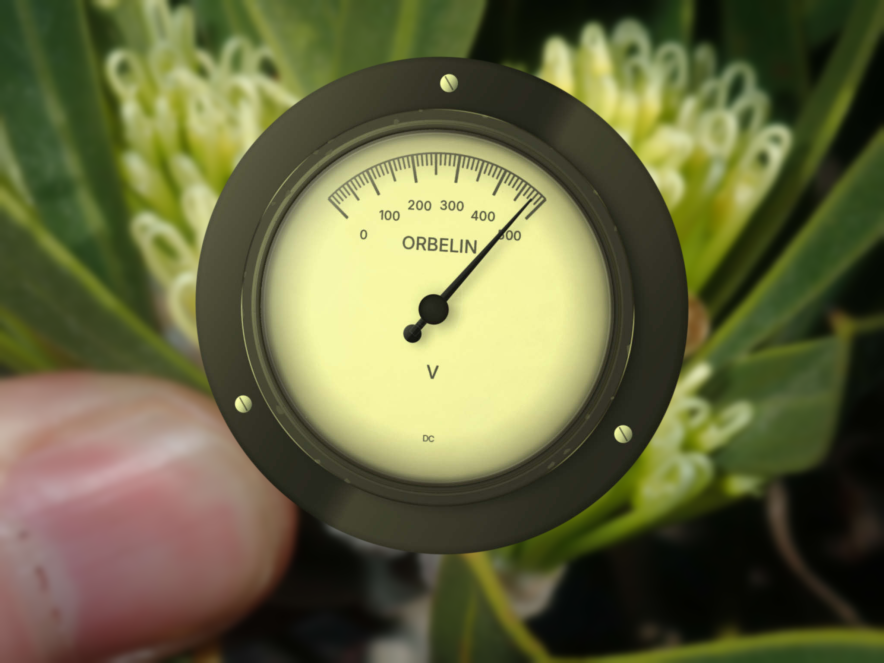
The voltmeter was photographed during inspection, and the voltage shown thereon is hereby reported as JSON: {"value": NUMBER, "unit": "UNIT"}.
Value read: {"value": 480, "unit": "V"}
